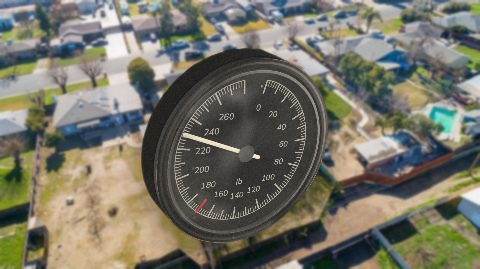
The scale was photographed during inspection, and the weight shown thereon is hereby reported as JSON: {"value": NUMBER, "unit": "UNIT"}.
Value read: {"value": 230, "unit": "lb"}
